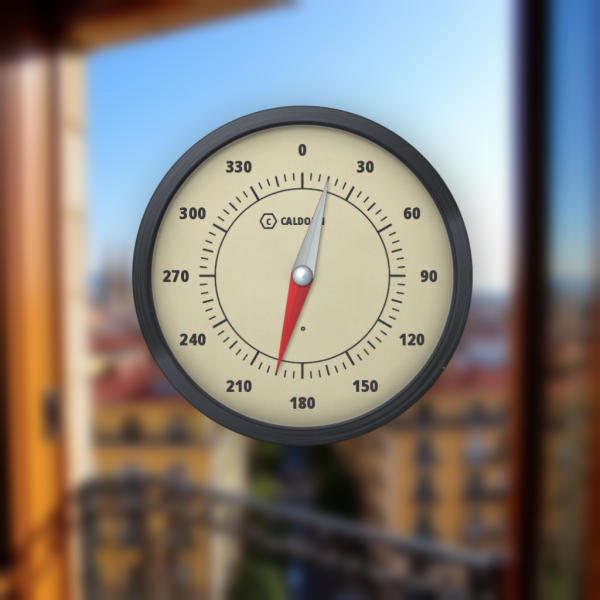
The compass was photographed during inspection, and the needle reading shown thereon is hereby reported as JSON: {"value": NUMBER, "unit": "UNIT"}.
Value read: {"value": 195, "unit": "°"}
